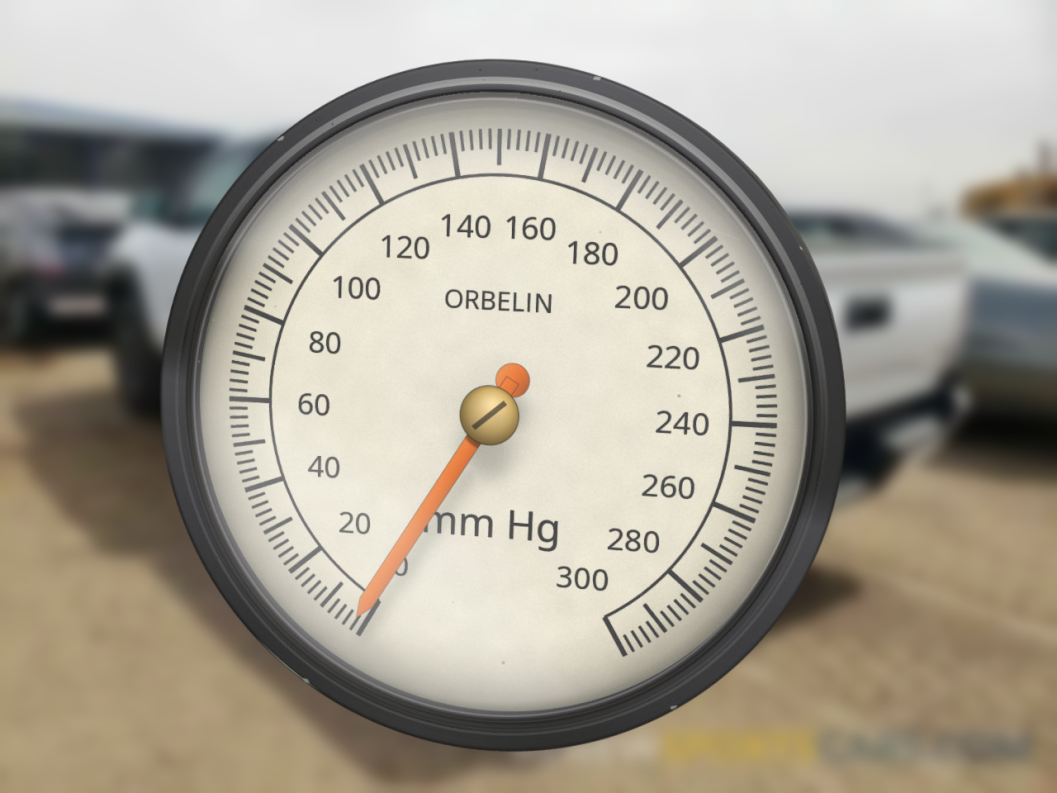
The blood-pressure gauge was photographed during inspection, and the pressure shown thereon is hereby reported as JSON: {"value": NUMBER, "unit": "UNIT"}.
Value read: {"value": 2, "unit": "mmHg"}
